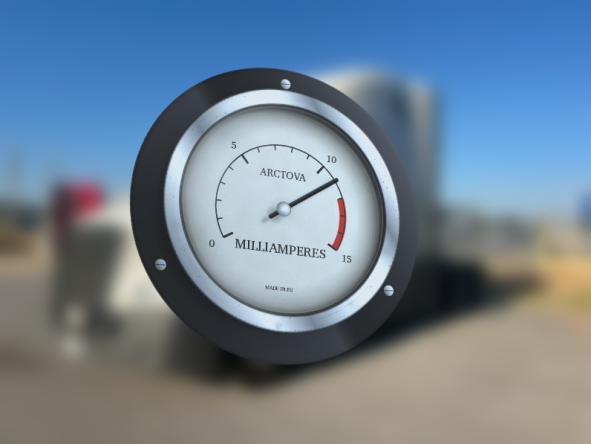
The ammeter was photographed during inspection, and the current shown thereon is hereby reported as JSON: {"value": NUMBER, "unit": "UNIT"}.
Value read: {"value": 11, "unit": "mA"}
